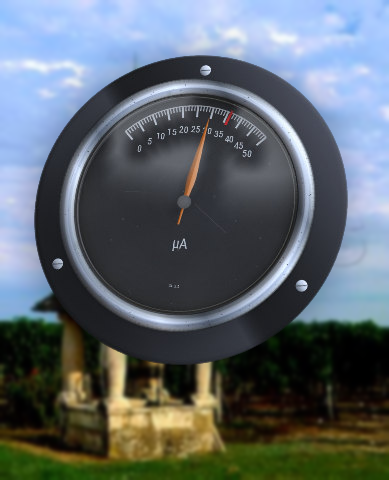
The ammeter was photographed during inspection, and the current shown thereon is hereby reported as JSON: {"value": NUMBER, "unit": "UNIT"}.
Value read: {"value": 30, "unit": "µA"}
